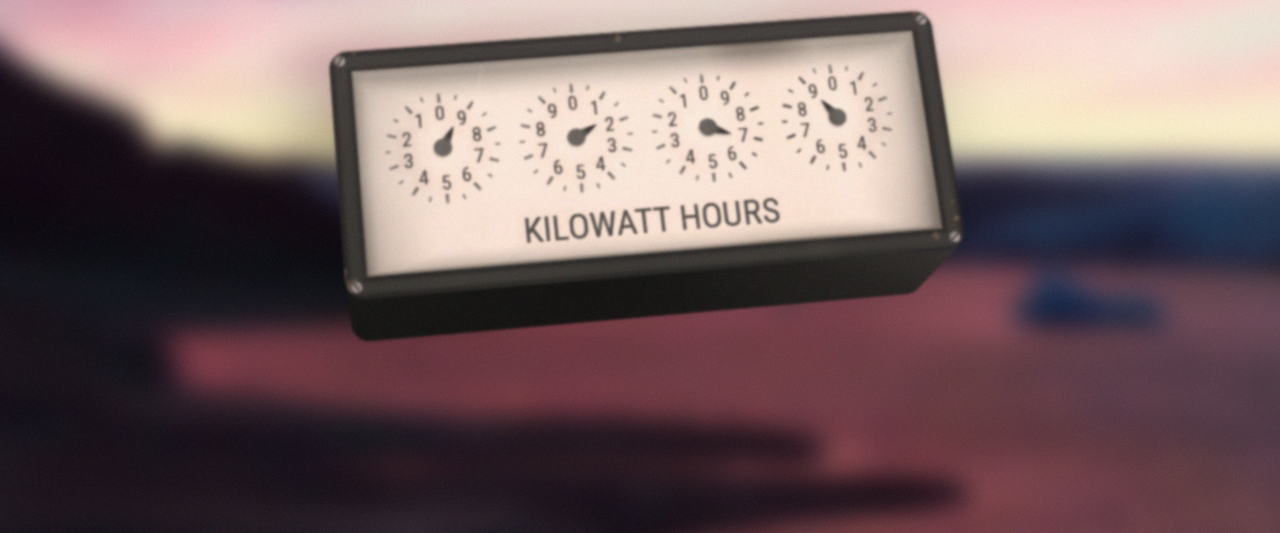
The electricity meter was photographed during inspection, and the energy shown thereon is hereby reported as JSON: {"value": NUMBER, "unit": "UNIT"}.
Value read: {"value": 9169, "unit": "kWh"}
